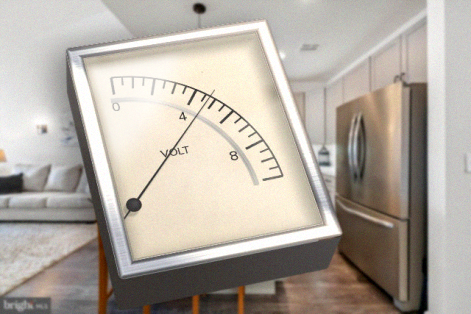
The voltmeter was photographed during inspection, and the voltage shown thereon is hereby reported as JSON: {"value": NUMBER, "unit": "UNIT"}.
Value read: {"value": 4.75, "unit": "V"}
